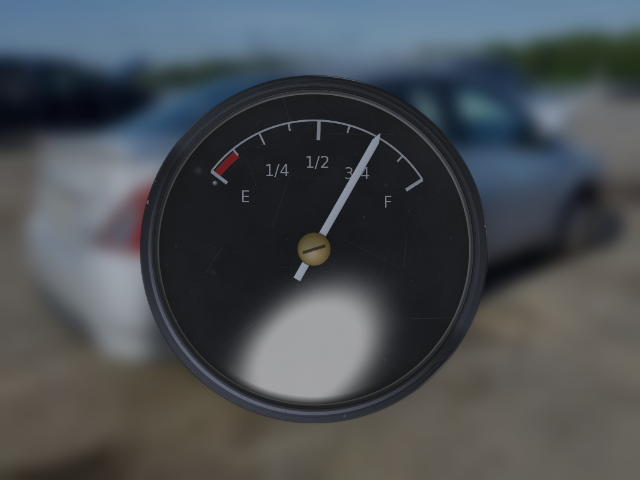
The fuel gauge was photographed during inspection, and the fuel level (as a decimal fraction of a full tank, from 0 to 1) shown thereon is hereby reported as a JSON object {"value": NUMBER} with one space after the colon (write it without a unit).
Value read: {"value": 0.75}
